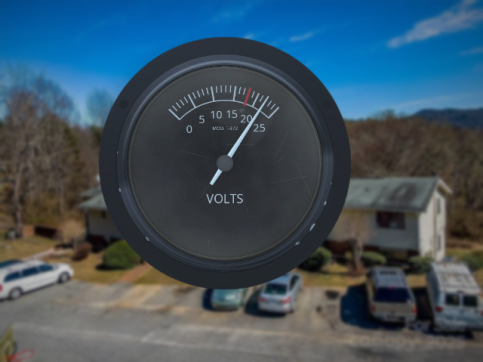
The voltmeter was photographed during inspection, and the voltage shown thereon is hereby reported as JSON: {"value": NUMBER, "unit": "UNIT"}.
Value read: {"value": 22, "unit": "V"}
